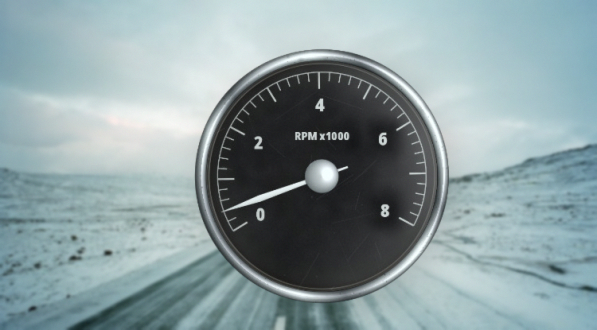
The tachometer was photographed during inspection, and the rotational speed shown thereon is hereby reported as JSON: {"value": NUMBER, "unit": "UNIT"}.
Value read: {"value": 400, "unit": "rpm"}
